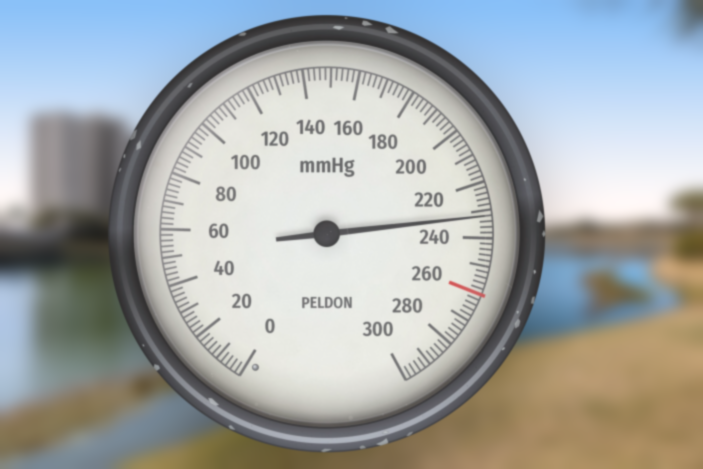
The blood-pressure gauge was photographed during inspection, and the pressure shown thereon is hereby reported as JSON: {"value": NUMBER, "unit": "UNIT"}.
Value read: {"value": 232, "unit": "mmHg"}
